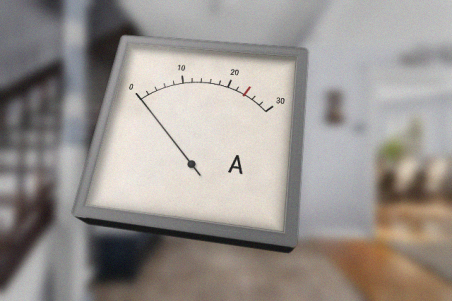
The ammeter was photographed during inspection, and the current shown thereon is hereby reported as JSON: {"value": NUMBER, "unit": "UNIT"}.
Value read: {"value": 0, "unit": "A"}
